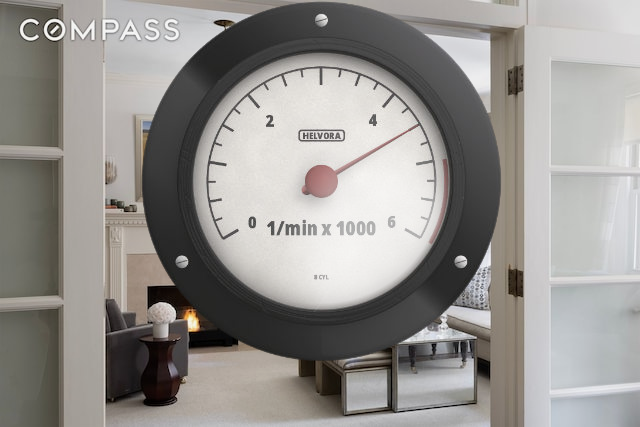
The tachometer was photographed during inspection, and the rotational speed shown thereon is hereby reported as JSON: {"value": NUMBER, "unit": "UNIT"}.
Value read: {"value": 4500, "unit": "rpm"}
